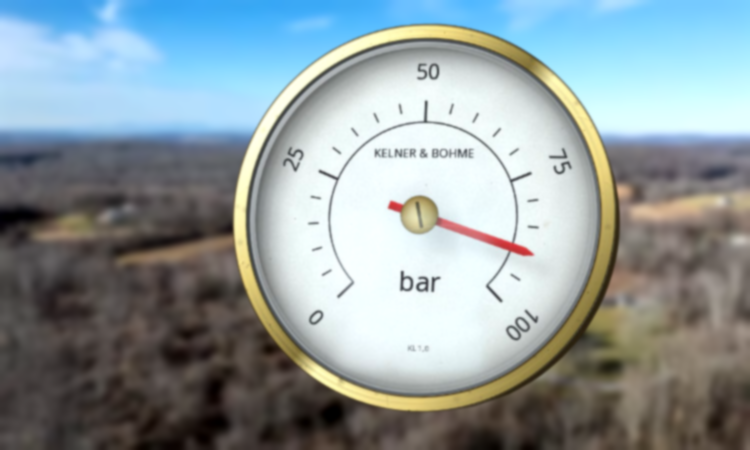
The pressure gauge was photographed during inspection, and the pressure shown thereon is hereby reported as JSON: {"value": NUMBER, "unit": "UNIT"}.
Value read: {"value": 90, "unit": "bar"}
